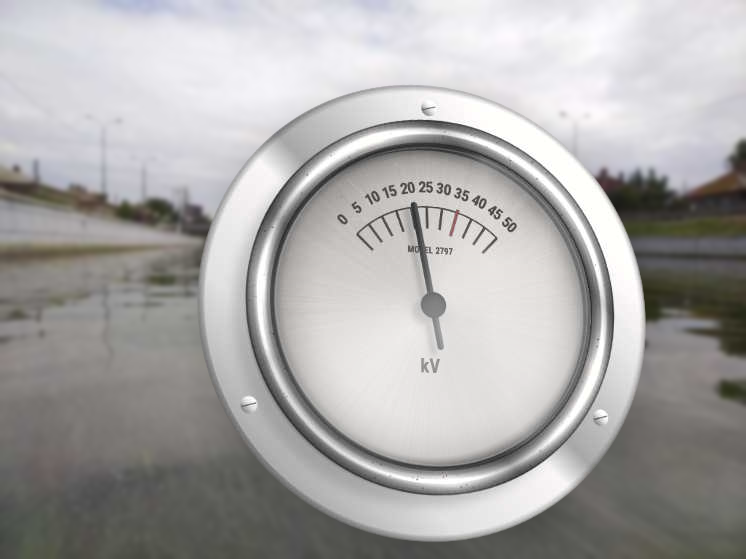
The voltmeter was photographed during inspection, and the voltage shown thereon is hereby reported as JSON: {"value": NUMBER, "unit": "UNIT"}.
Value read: {"value": 20, "unit": "kV"}
